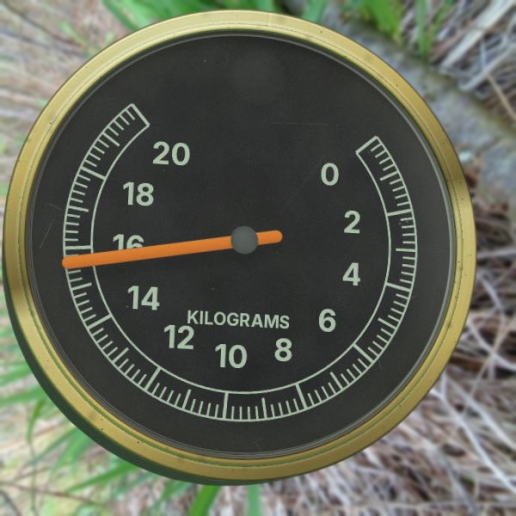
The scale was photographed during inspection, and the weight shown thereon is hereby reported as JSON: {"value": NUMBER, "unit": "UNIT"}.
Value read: {"value": 15.6, "unit": "kg"}
